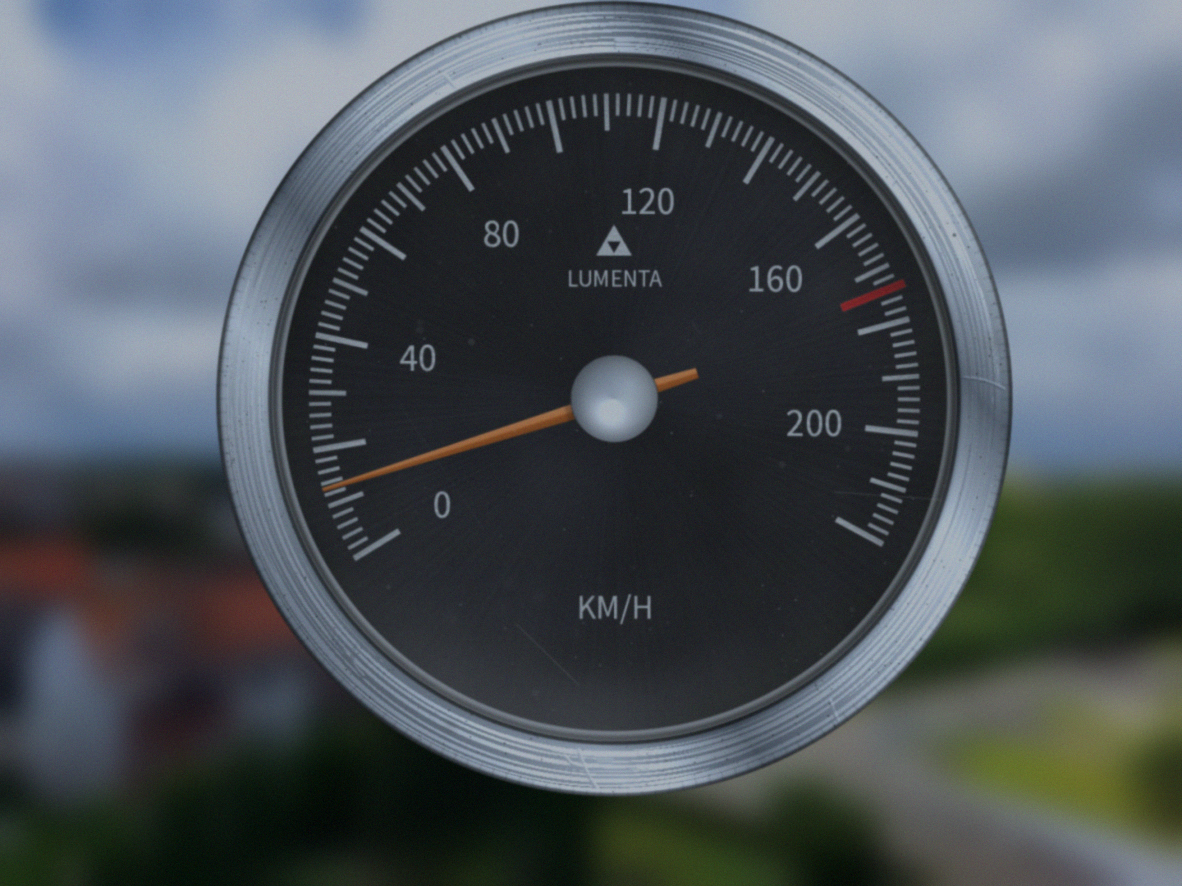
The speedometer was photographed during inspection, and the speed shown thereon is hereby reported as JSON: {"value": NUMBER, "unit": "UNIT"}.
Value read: {"value": 13, "unit": "km/h"}
